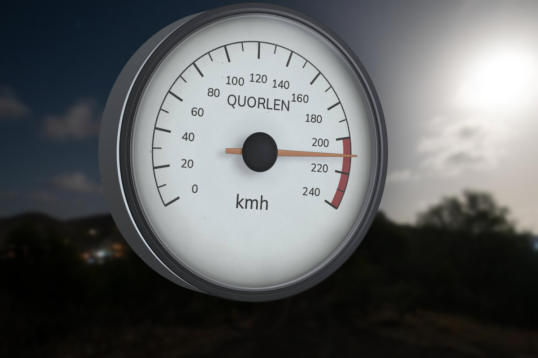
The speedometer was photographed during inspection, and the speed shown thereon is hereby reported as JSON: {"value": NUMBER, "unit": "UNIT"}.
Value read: {"value": 210, "unit": "km/h"}
